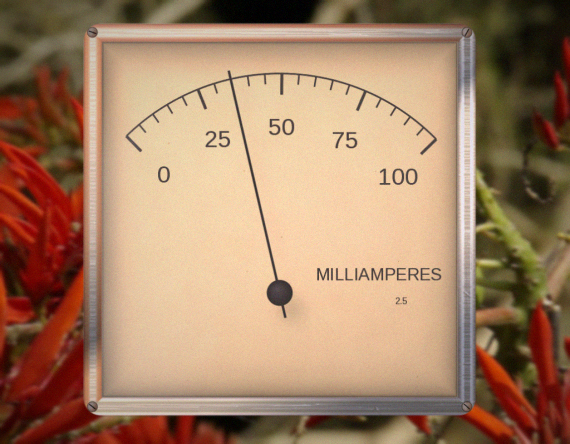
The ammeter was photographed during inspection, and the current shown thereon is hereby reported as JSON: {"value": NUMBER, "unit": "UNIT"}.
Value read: {"value": 35, "unit": "mA"}
